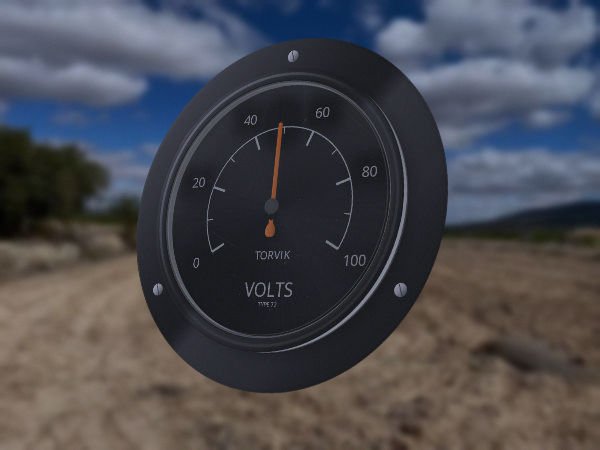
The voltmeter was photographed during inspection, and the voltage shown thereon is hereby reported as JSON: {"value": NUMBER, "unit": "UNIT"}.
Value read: {"value": 50, "unit": "V"}
